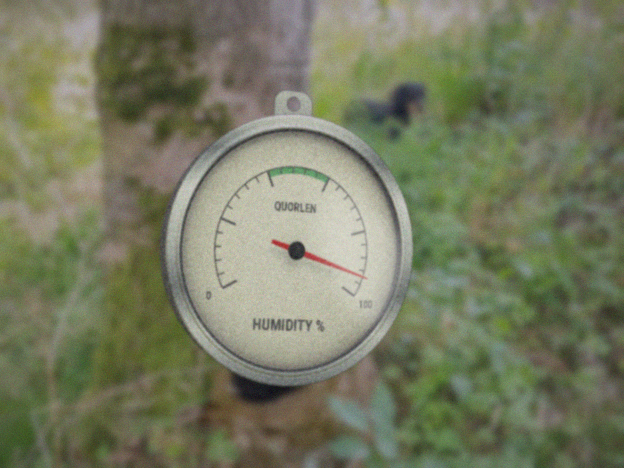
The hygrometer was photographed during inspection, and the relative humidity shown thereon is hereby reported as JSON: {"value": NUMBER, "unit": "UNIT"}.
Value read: {"value": 94, "unit": "%"}
